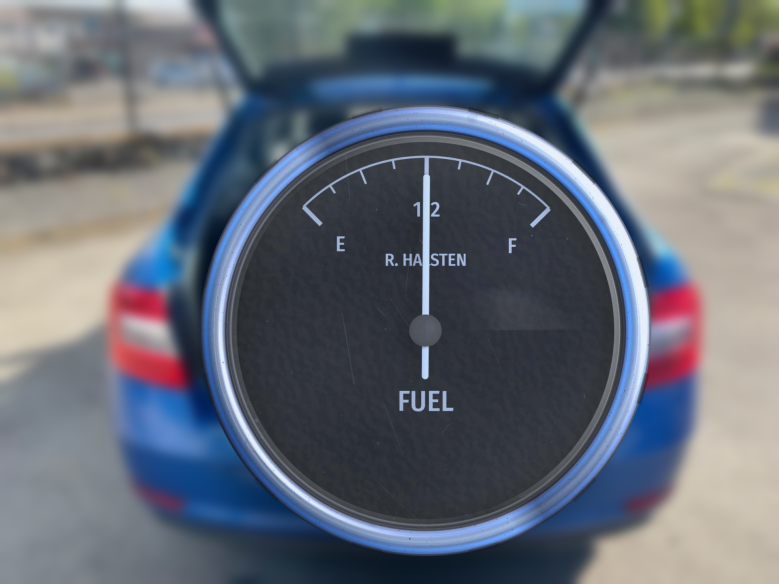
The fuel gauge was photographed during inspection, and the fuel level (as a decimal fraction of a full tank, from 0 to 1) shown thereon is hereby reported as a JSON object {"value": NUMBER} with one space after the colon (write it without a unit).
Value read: {"value": 0.5}
